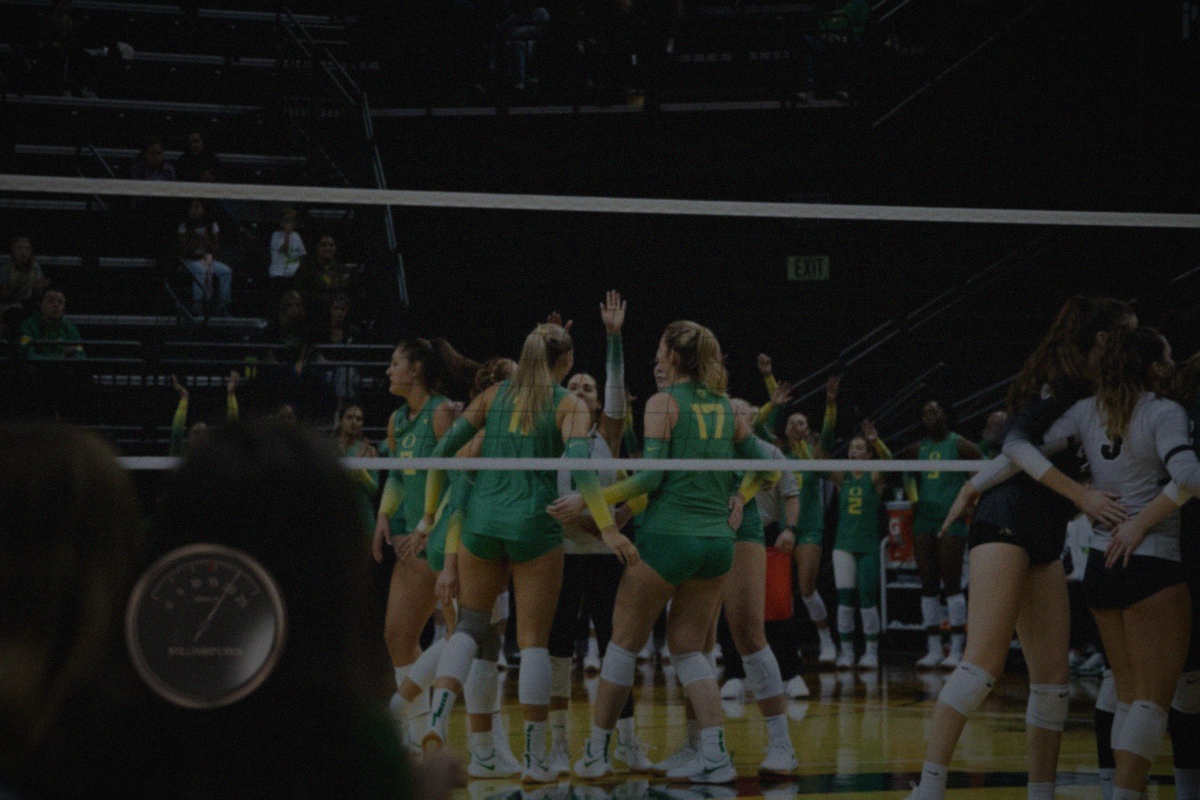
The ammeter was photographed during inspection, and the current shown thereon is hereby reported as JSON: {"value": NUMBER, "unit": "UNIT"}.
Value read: {"value": 20, "unit": "mA"}
